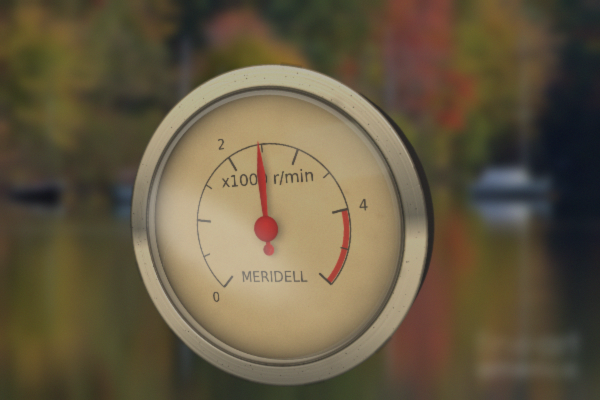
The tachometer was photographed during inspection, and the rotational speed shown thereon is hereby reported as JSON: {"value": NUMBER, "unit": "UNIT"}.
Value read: {"value": 2500, "unit": "rpm"}
